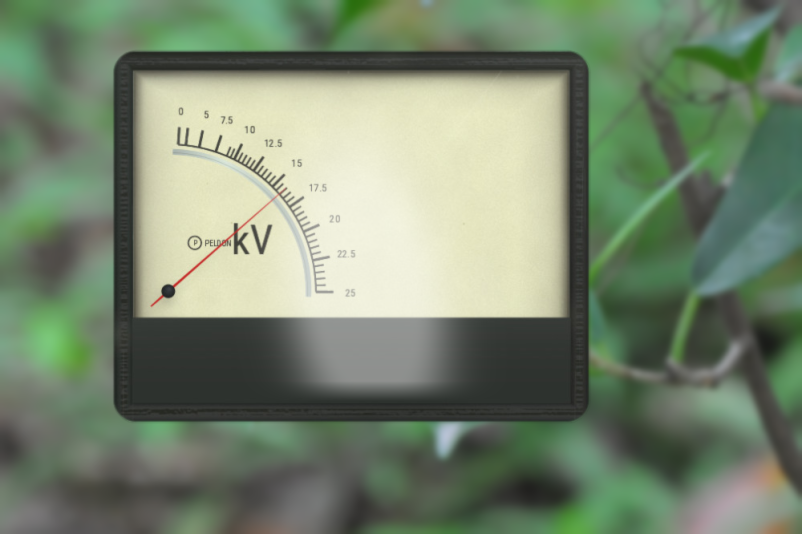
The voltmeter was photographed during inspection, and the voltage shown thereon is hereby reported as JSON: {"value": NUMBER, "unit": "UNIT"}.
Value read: {"value": 16, "unit": "kV"}
